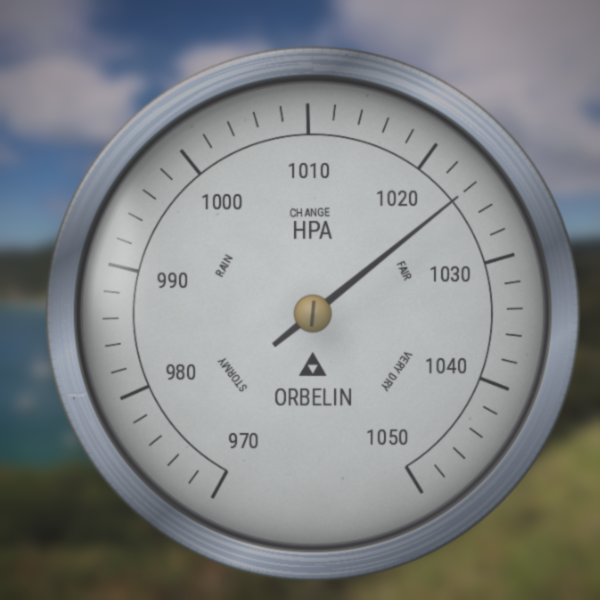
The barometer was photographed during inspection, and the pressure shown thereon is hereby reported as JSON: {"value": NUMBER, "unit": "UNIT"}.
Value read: {"value": 1024, "unit": "hPa"}
